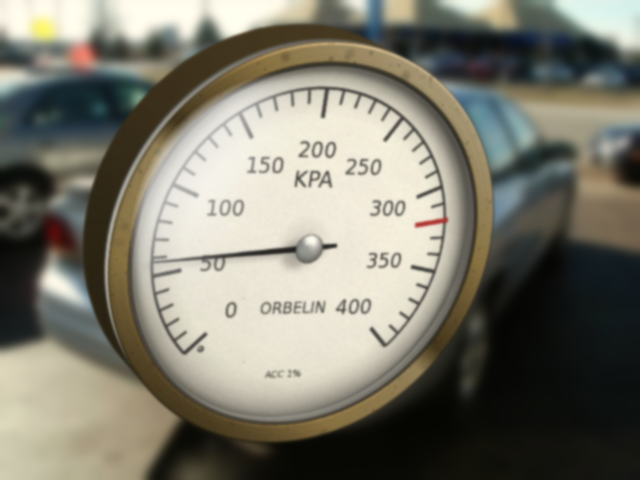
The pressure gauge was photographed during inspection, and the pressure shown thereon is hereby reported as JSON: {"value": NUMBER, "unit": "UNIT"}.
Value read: {"value": 60, "unit": "kPa"}
